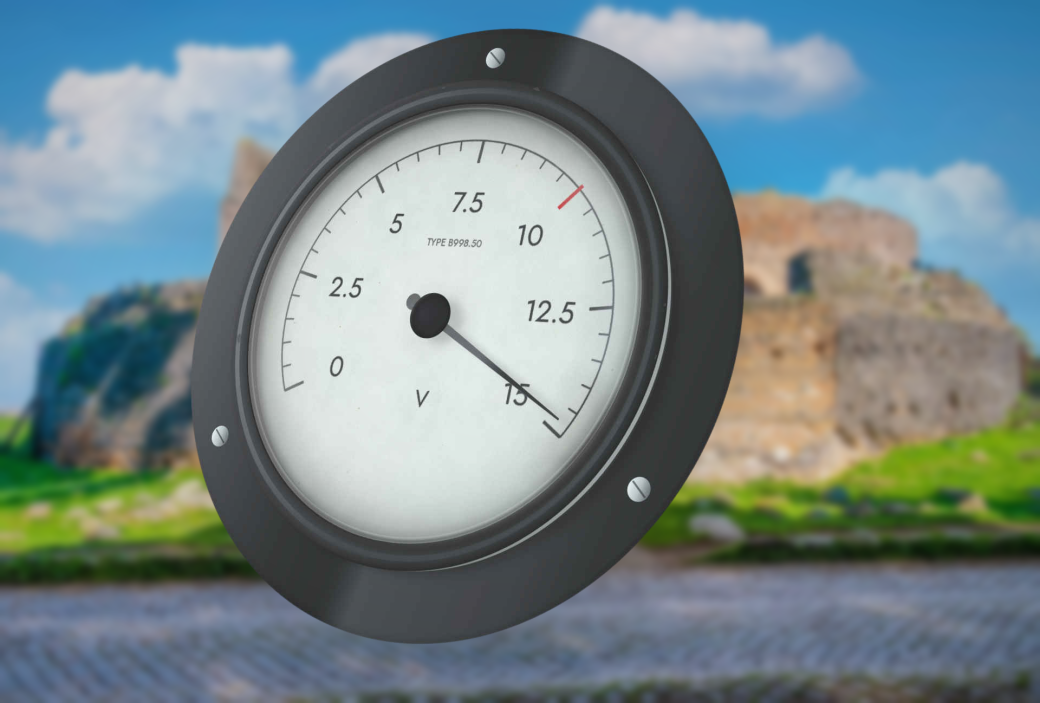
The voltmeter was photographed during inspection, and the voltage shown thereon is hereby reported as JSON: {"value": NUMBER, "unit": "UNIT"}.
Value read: {"value": 14.75, "unit": "V"}
